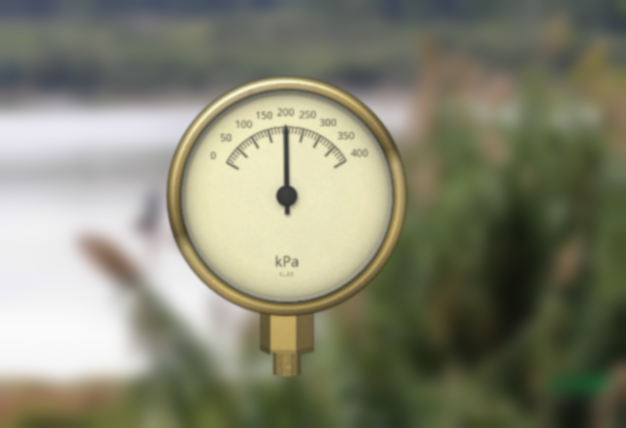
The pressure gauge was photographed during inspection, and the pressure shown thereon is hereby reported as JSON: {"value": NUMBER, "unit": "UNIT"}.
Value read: {"value": 200, "unit": "kPa"}
